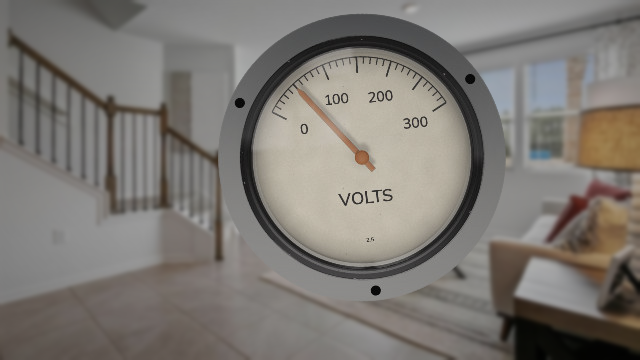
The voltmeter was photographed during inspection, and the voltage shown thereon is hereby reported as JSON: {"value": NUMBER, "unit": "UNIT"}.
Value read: {"value": 50, "unit": "V"}
